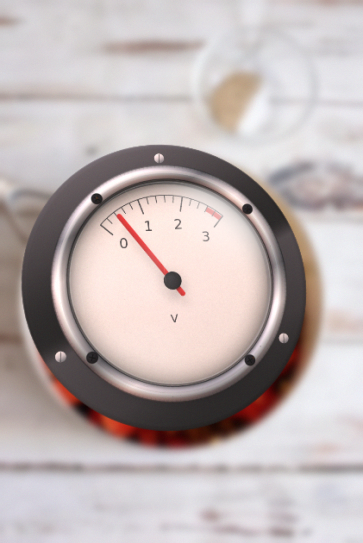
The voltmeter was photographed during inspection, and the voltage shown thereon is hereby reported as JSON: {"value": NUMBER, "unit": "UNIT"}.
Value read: {"value": 0.4, "unit": "V"}
